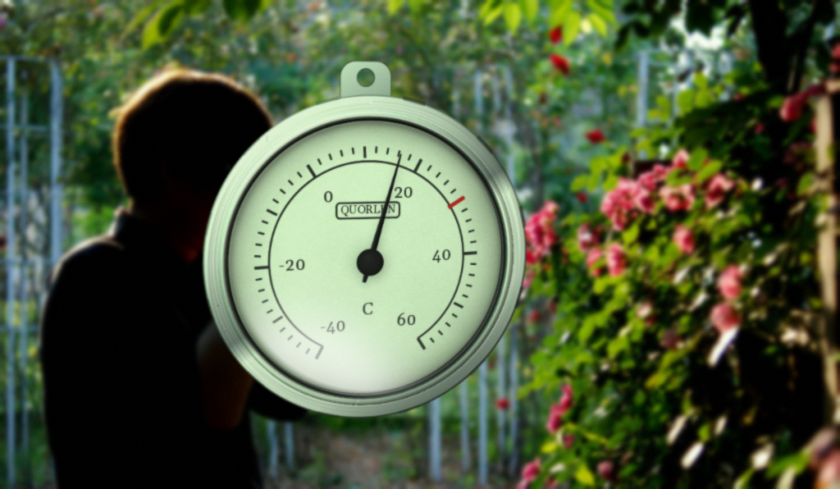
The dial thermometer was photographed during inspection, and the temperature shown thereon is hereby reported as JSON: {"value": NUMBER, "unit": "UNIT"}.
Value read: {"value": 16, "unit": "°C"}
